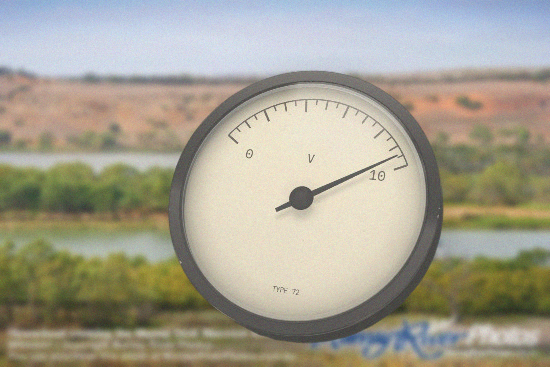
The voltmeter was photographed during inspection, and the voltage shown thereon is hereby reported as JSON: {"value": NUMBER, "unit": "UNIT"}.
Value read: {"value": 9.5, "unit": "V"}
